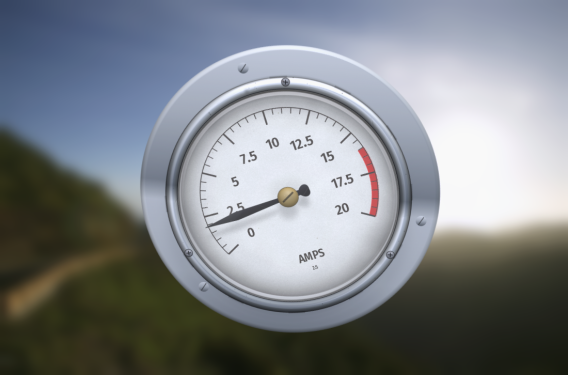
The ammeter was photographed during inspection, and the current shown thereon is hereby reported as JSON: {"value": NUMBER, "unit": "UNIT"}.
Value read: {"value": 2, "unit": "A"}
